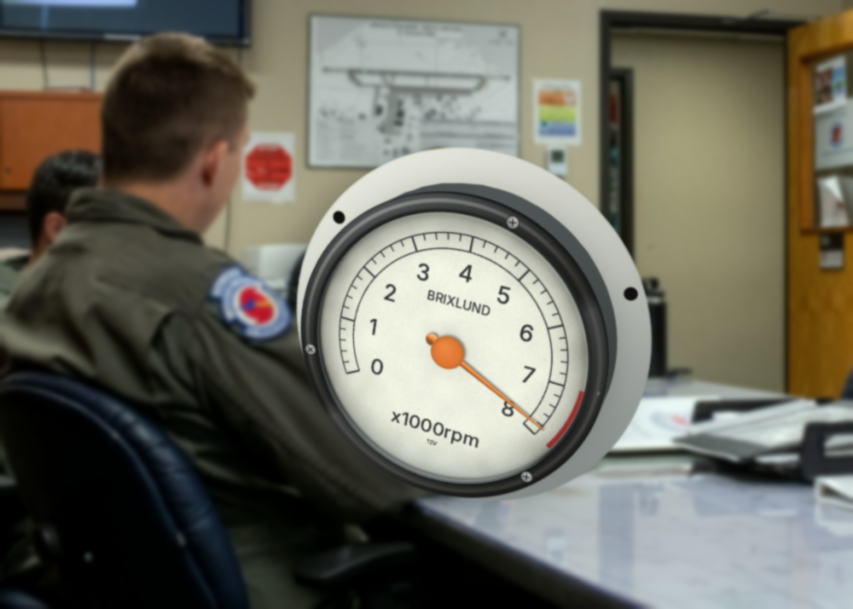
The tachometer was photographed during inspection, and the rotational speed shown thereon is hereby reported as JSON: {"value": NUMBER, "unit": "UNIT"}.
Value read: {"value": 7800, "unit": "rpm"}
